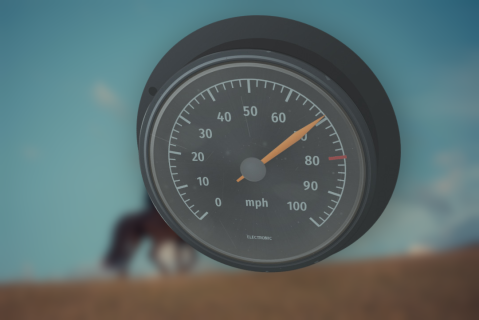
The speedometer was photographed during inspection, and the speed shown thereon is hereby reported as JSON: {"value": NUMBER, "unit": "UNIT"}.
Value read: {"value": 69, "unit": "mph"}
